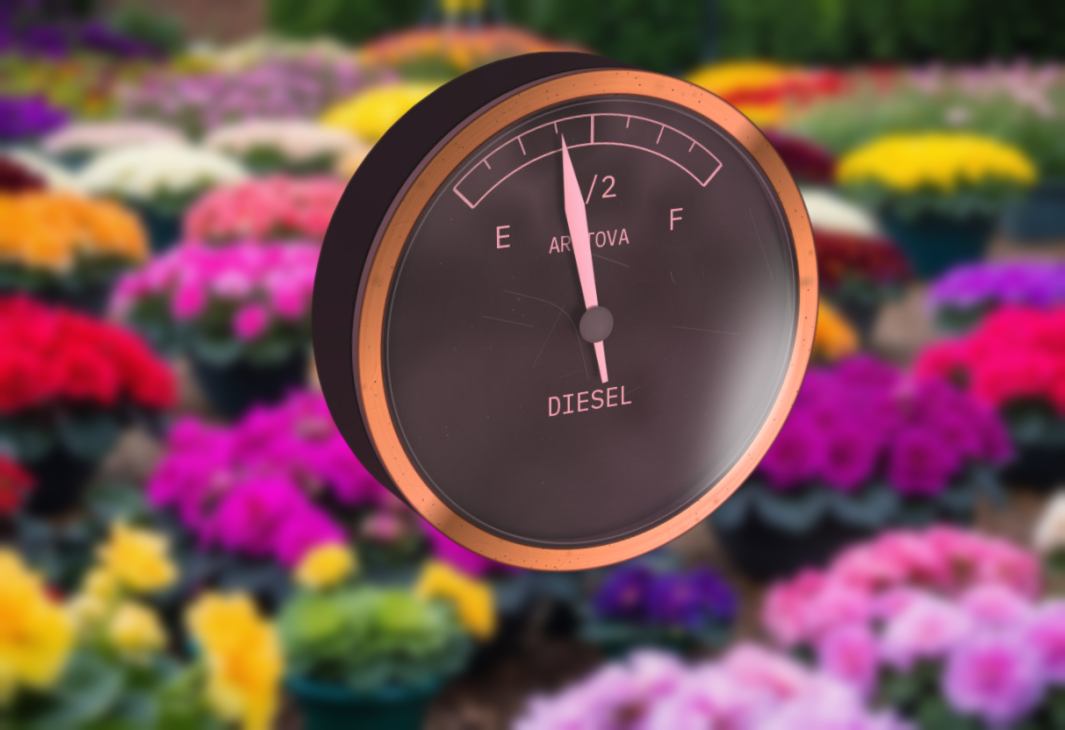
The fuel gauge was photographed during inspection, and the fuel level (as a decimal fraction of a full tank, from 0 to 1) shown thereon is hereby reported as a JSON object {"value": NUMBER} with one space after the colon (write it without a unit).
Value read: {"value": 0.375}
